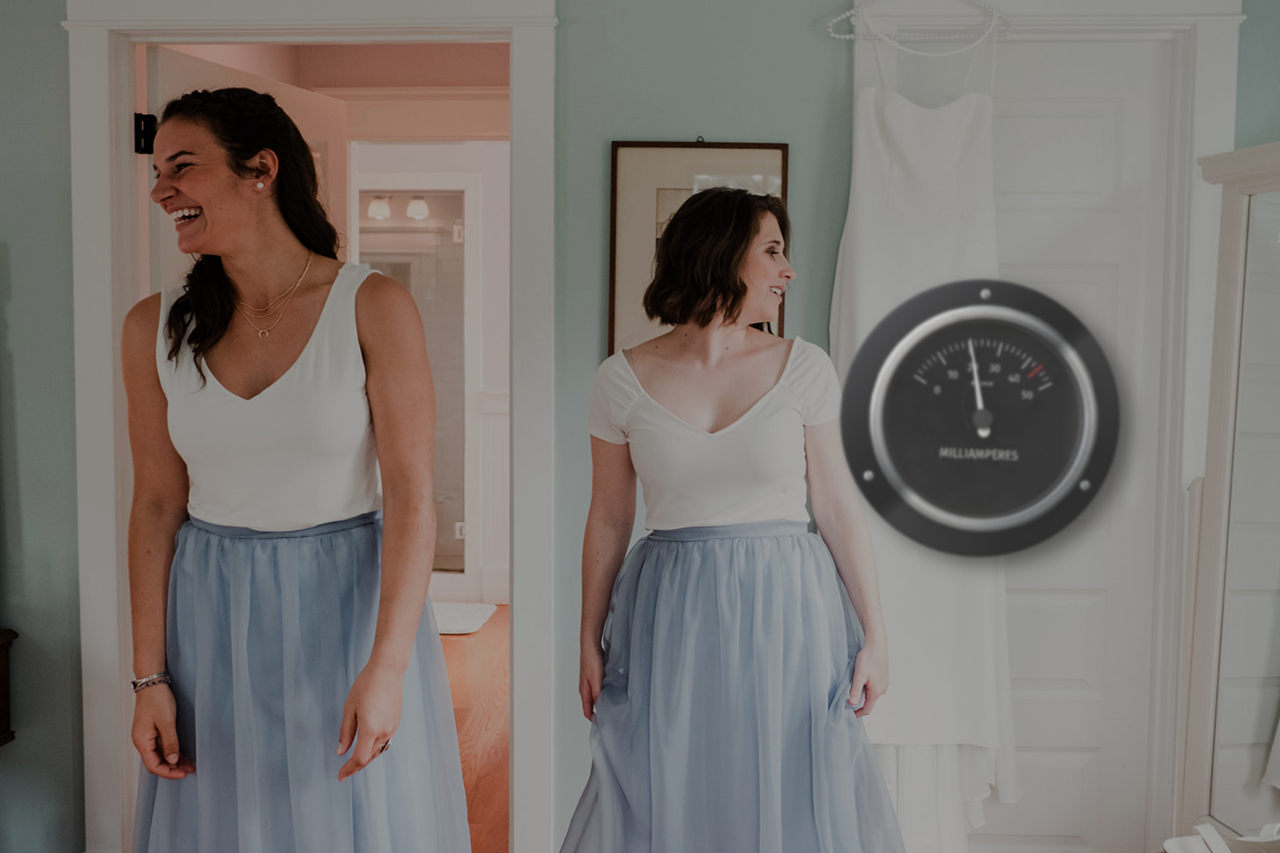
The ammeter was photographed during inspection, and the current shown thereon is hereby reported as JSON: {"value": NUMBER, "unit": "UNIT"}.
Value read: {"value": 20, "unit": "mA"}
